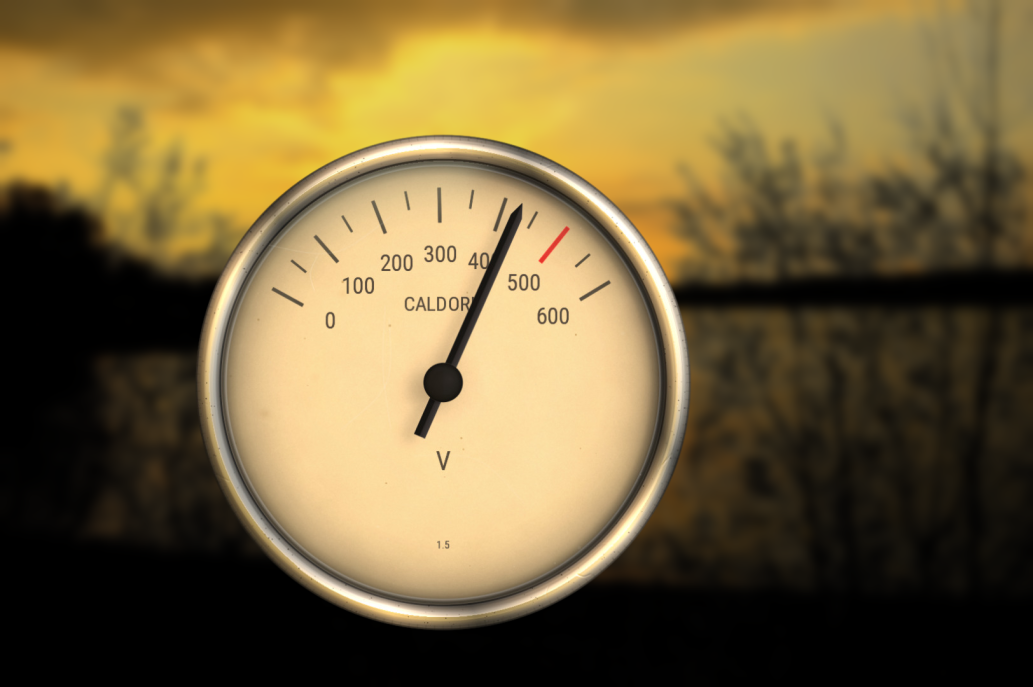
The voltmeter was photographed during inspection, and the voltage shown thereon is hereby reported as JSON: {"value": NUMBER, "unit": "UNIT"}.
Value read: {"value": 425, "unit": "V"}
